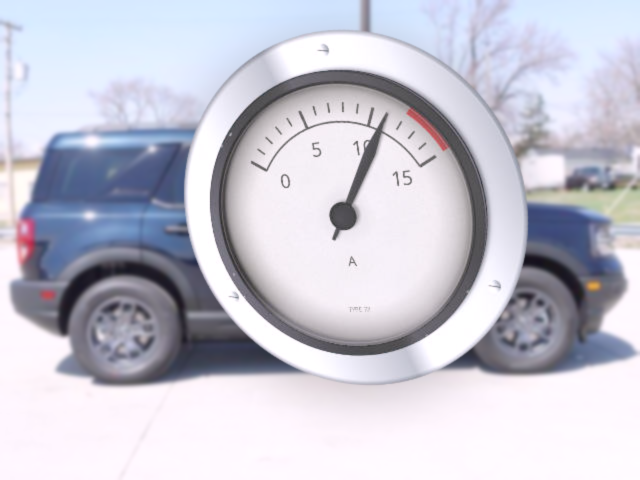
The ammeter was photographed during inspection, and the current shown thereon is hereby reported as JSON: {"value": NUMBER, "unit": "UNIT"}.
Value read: {"value": 11, "unit": "A"}
